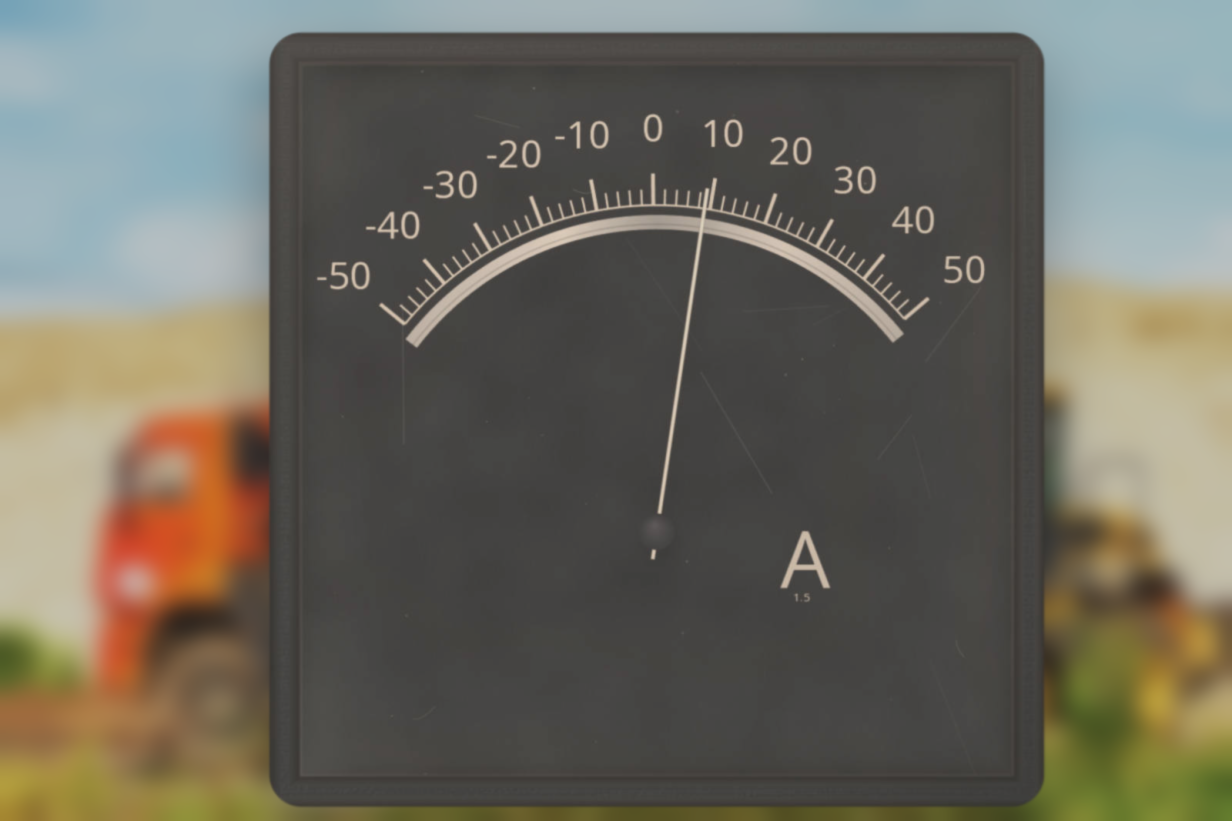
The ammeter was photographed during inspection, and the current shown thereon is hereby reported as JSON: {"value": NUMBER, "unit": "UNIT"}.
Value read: {"value": 9, "unit": "A"}
